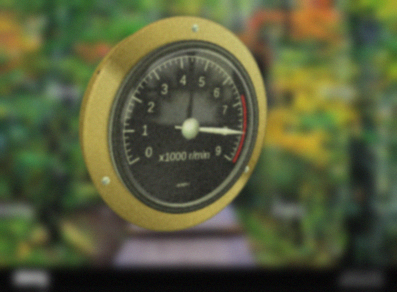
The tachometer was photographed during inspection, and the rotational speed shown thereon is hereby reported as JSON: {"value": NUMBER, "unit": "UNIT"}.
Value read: {"value": 8000, "unit": "rpm"}
